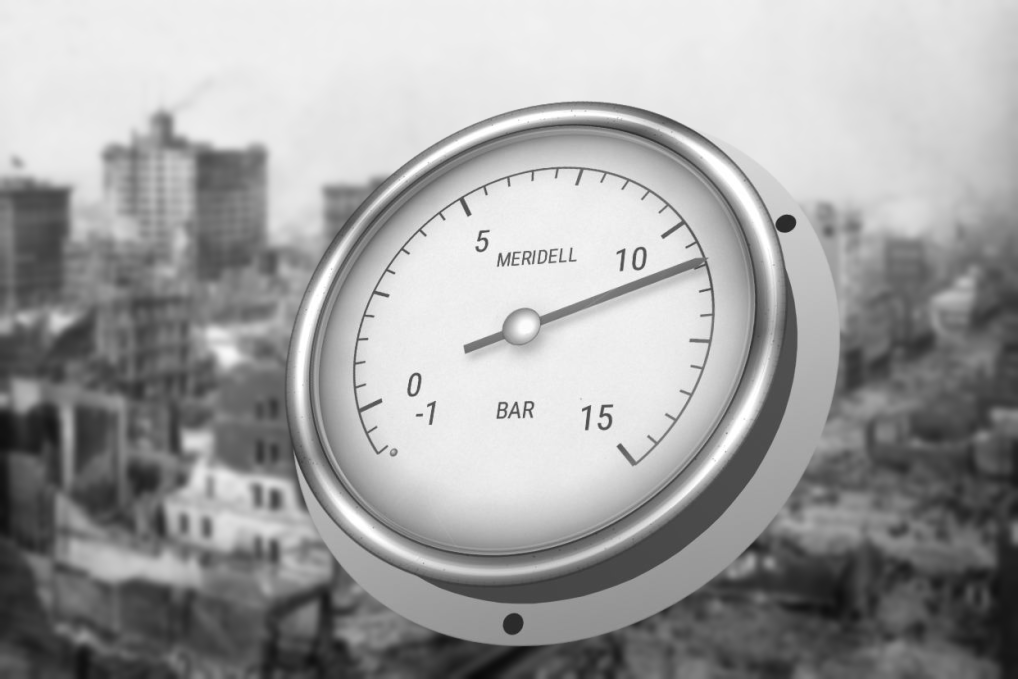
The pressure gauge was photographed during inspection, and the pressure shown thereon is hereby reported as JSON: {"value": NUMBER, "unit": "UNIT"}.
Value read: {"value": 11, "unit": "bar"}
